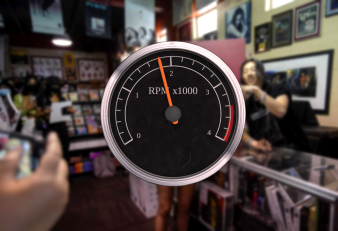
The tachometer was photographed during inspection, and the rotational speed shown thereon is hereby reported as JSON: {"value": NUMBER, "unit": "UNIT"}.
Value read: {"value": 1800, "unit": "rpm"}
